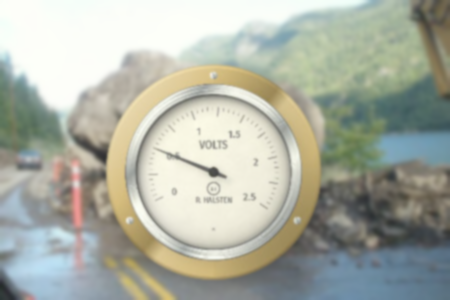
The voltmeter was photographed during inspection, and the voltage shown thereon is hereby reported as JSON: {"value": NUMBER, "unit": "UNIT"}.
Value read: {"value": 0.5, "unit": "V"}
